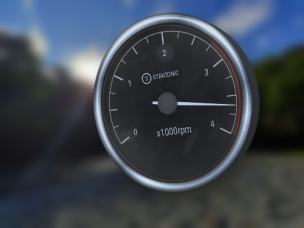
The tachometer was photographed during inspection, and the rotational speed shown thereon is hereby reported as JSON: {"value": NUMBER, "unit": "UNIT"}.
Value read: {"value": 3625, "unit": "rpm"}
